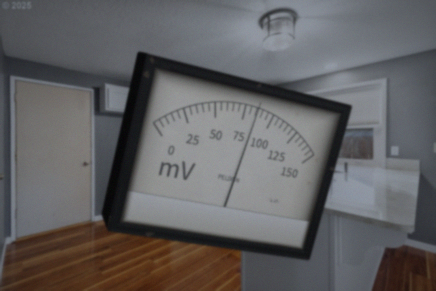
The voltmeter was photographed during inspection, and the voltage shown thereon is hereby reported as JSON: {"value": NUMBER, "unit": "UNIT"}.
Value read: {"value": 85, "unit": "mV"}
